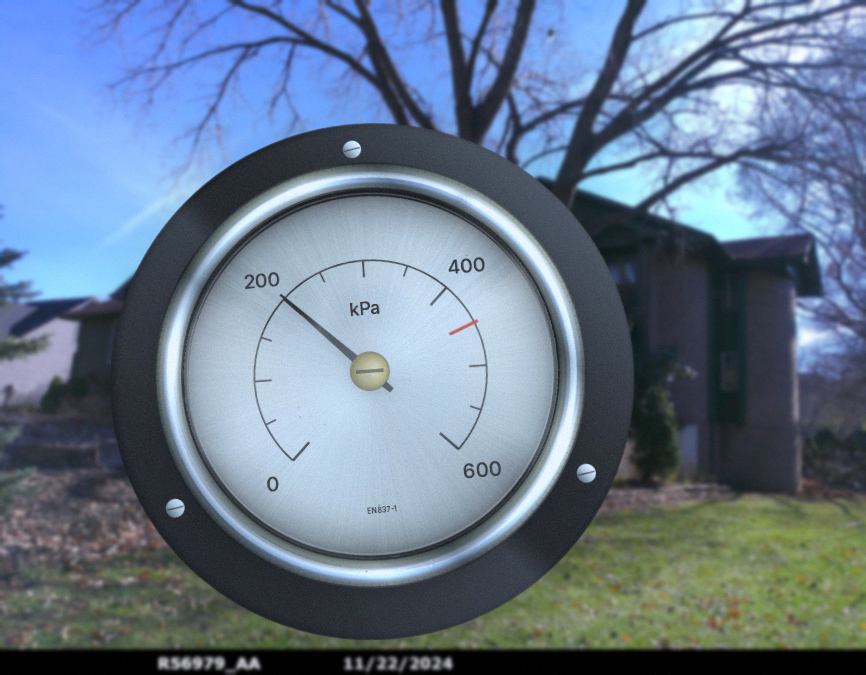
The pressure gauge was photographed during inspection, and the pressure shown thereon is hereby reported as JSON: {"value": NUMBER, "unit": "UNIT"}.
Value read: {"value": 200, "unit": "kPa"}
